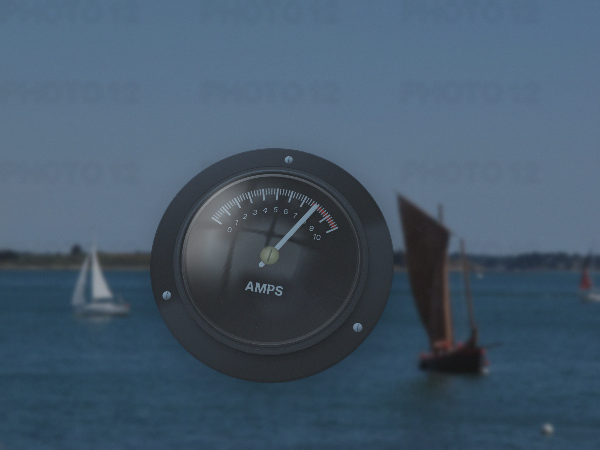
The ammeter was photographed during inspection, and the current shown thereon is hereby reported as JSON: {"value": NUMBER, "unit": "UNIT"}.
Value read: {"value": 8, "unit": "A"}
